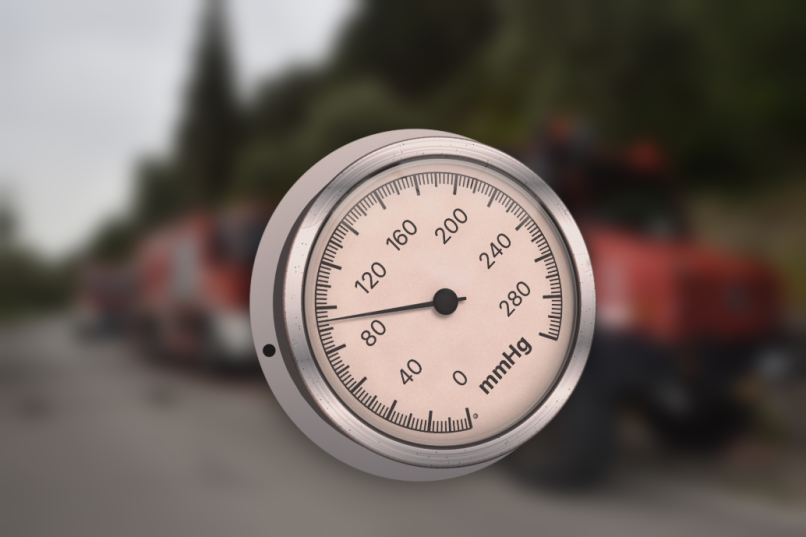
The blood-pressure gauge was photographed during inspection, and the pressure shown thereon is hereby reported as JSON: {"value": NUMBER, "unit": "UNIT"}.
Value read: {"value": 94, "unit": "mmHg"}
